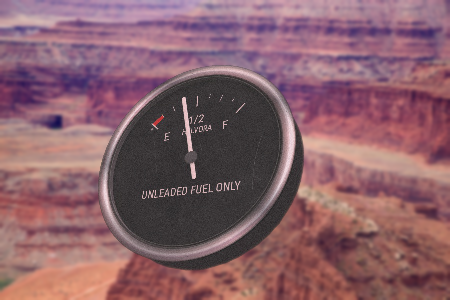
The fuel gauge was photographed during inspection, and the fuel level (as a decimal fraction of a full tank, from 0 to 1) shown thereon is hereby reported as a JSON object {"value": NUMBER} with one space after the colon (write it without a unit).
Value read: {"value": 0.375}
